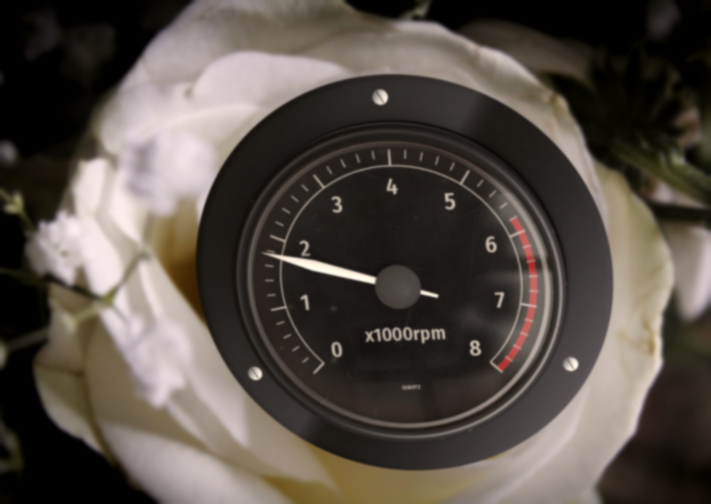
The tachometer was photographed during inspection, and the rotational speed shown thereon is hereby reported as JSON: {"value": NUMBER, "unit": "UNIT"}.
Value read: {"value": 1800, "unit": "rpm"}
